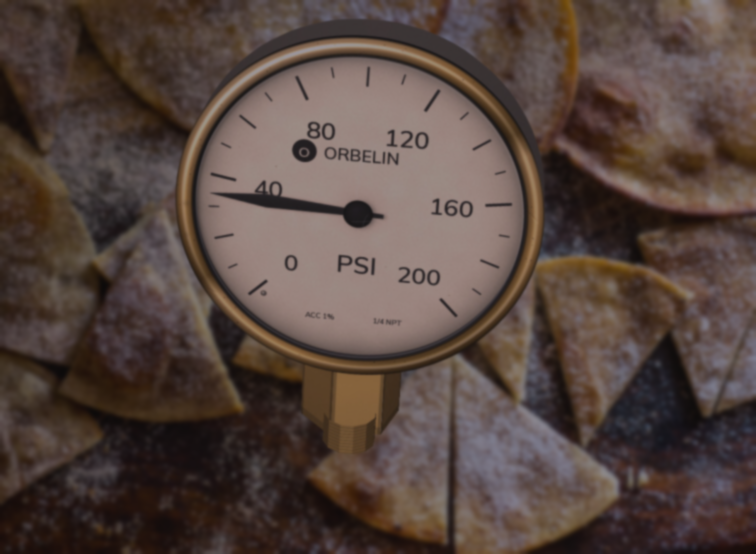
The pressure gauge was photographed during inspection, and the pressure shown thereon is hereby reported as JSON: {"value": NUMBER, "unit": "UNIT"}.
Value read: {"value": 35, "unit": "psi"}
